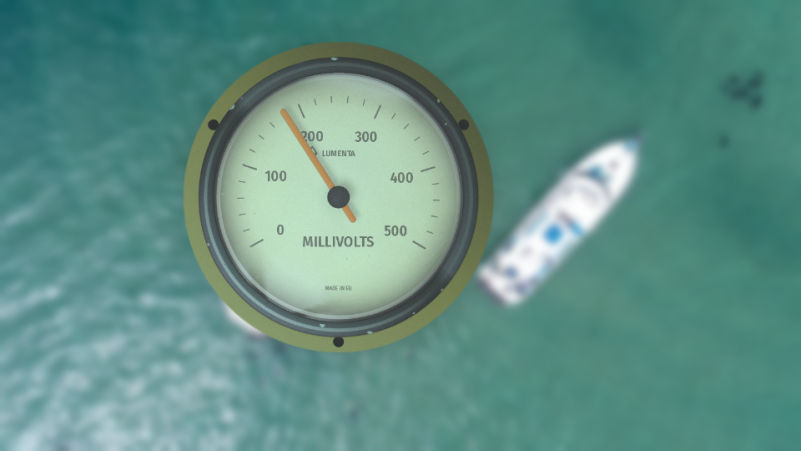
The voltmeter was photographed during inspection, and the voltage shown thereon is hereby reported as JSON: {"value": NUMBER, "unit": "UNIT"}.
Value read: {"value": 180, "unit": "mV"}
